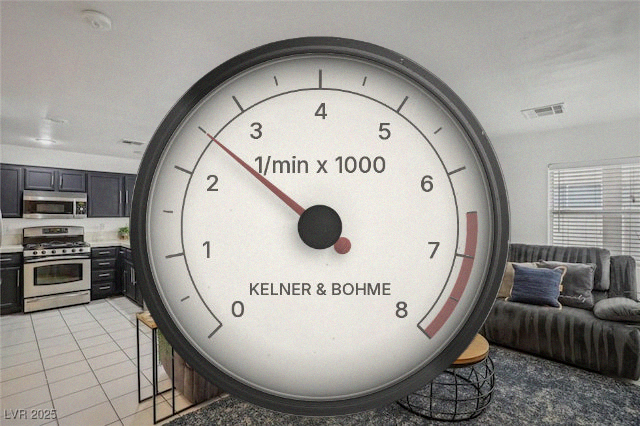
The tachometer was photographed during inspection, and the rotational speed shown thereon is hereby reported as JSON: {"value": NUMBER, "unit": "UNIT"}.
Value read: {"value": 2500, "unit": "rpm"}
